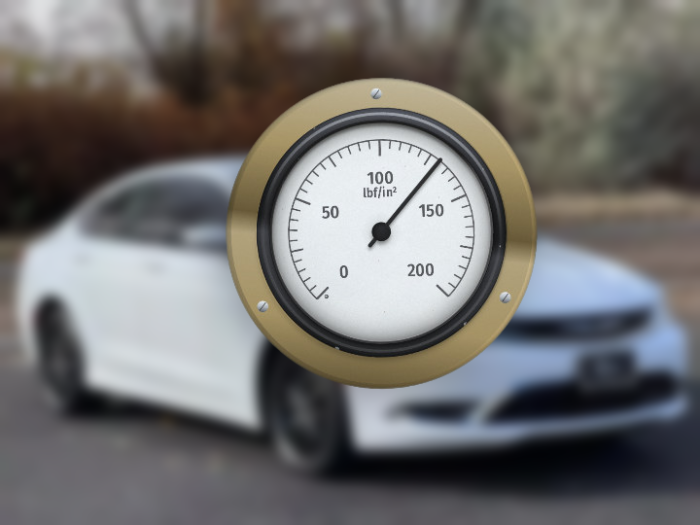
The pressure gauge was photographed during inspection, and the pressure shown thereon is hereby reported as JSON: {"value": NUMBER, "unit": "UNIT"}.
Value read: {"value": 130, "unit": "psi"}
